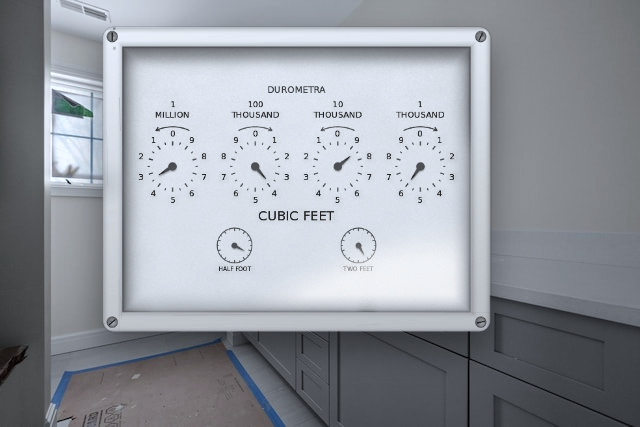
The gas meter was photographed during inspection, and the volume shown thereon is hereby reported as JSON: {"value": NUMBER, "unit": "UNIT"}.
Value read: {"value": 338600, "unit": "ft³"}
